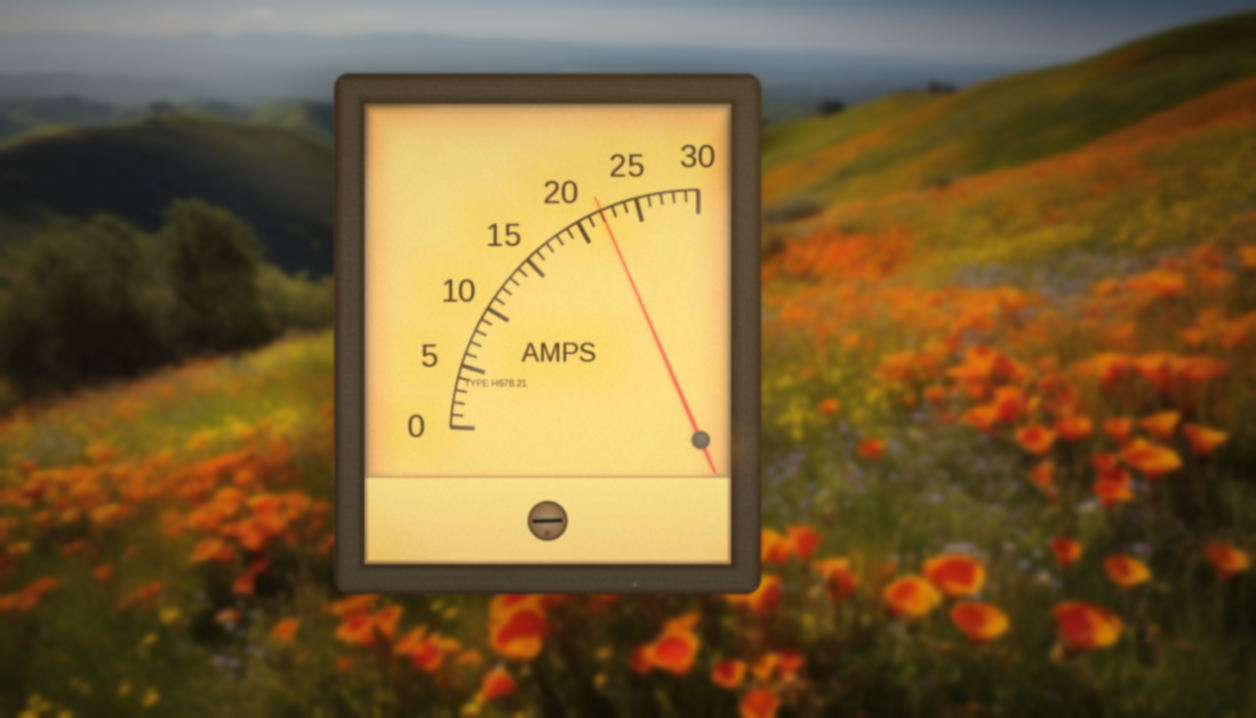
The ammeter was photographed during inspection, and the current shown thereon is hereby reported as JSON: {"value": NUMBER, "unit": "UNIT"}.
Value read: {"value": 22, "unit": "A"}
